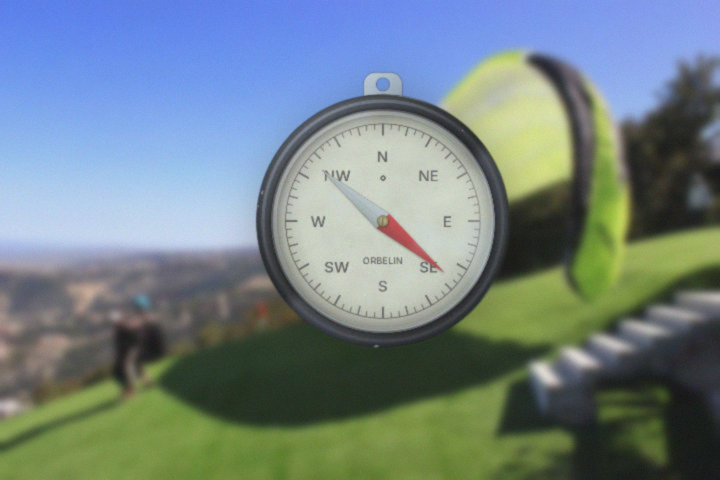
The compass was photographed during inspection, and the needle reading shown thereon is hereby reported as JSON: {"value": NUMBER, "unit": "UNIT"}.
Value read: {"value": 130, "unit": "°"}
